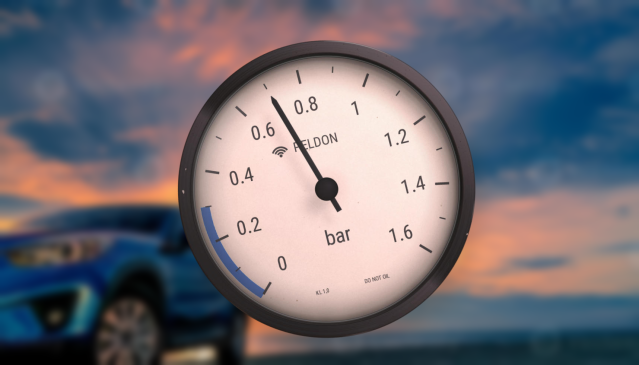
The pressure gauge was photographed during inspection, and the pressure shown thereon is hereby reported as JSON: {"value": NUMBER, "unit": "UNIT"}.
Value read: {"value": 0.7, "unit": "bar"}
